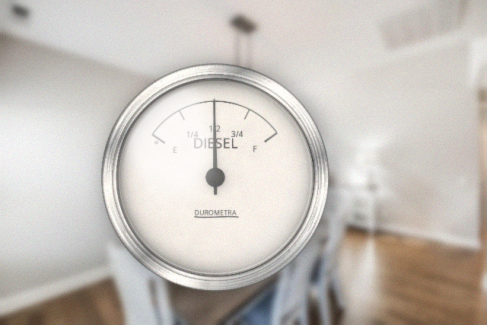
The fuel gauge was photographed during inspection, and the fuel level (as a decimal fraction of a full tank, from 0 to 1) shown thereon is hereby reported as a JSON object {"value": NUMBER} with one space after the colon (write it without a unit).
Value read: {"value": 0.5}
